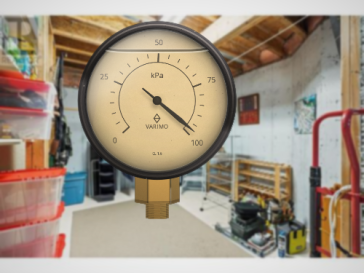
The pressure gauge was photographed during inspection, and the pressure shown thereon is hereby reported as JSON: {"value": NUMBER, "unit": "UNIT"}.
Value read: {"value": 97.5, "unit": "kPa"}
